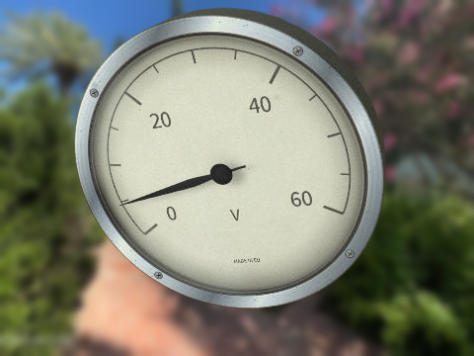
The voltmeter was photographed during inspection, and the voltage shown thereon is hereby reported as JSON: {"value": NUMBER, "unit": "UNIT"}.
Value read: {"value": 5, "unit": "V"}
